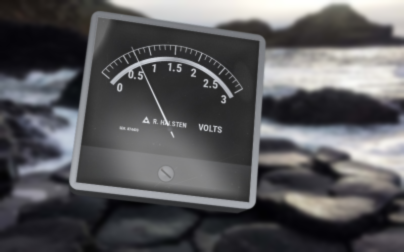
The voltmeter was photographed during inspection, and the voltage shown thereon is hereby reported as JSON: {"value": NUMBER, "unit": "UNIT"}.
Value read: {"value": 0.7, "unit": "V"}
